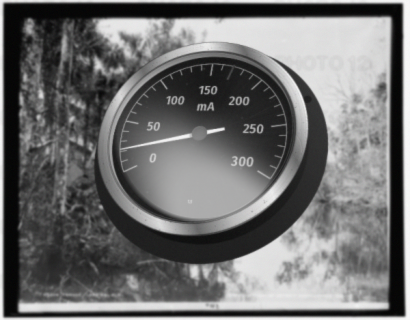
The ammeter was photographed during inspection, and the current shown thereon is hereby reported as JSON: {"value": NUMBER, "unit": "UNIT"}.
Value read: {"value": 20, "unit": "mA"}
